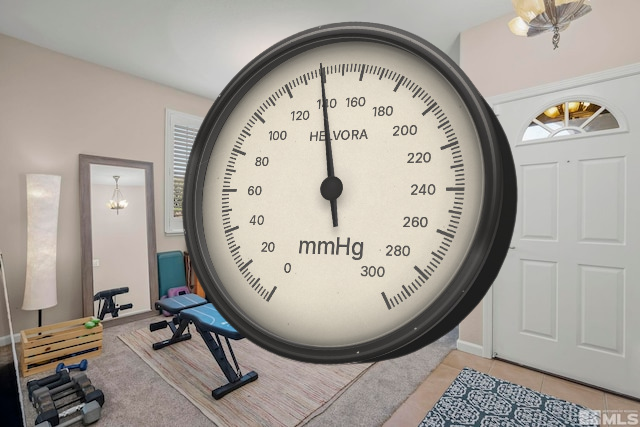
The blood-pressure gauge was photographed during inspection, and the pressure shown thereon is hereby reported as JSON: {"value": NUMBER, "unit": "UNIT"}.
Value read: {"value": 140, "unit": "mmHg"}
